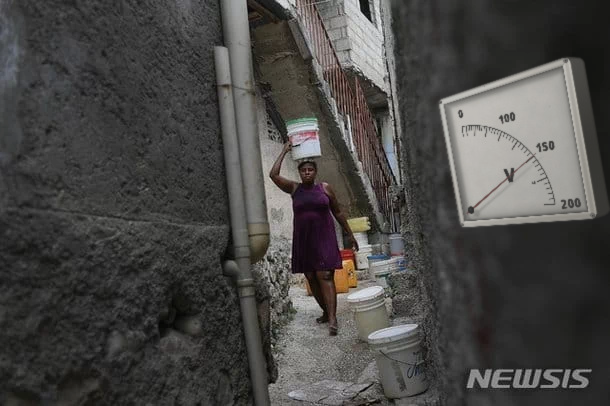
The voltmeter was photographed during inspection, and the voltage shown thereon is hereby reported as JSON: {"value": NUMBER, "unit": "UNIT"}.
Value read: {"value": 150, "unit": "V"}
